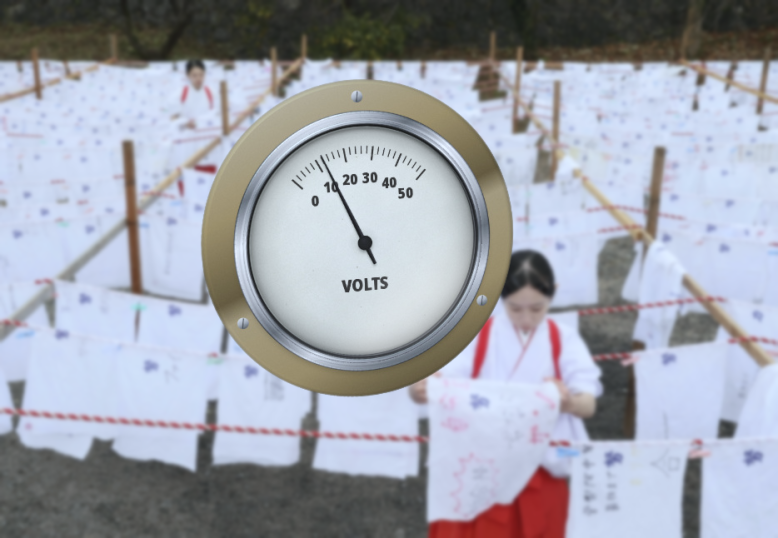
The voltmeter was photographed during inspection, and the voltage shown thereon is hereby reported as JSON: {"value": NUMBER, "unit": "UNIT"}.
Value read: {"value": 12, "unit": "V"}
